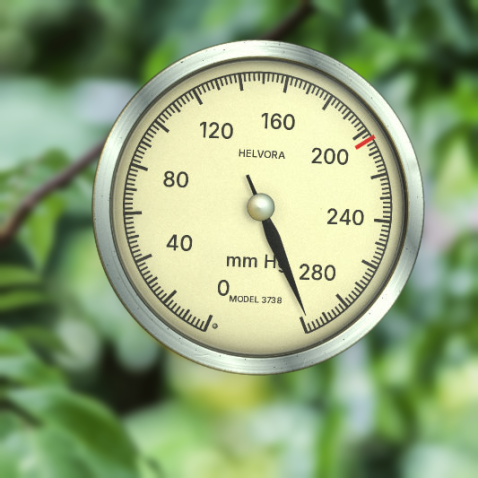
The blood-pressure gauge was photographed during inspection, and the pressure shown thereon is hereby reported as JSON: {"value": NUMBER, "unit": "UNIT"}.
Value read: {"value": 298, "unit": "mmHg"}
